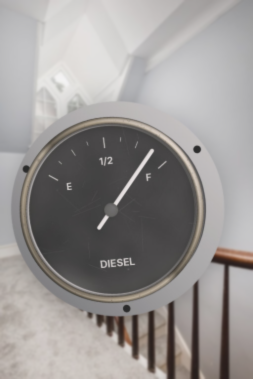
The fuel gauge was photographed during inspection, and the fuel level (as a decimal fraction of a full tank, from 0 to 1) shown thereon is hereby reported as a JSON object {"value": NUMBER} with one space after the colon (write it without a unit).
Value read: {"value": 0.875}
